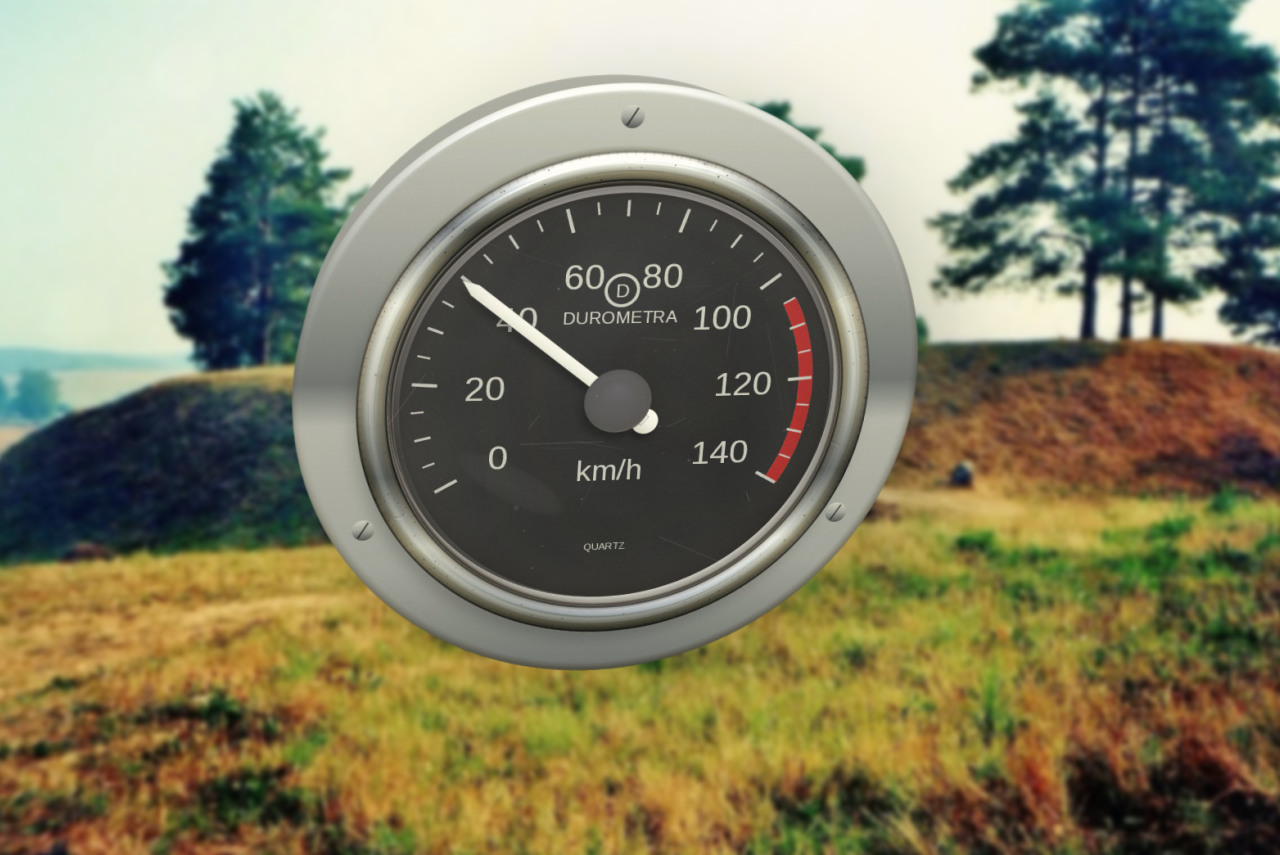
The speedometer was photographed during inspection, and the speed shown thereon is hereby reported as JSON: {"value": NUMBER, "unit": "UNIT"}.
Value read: {"value": 40, "unit": "km/h"}
